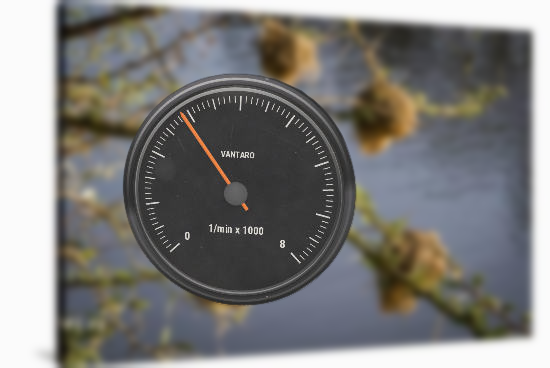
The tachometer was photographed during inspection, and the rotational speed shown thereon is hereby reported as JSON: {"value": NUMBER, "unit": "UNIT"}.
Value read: {"value": 2900, "unit": "rpm"}
